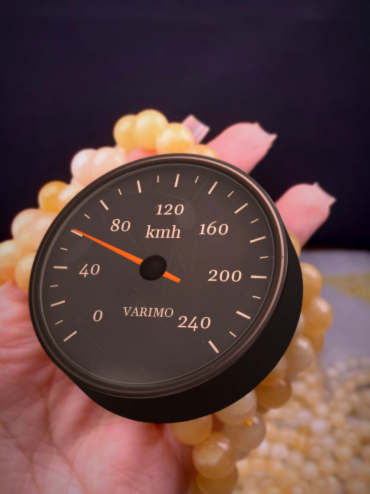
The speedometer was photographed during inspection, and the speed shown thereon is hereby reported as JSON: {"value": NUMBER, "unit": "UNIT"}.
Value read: {"value": 60, "unit": "km/h"}
